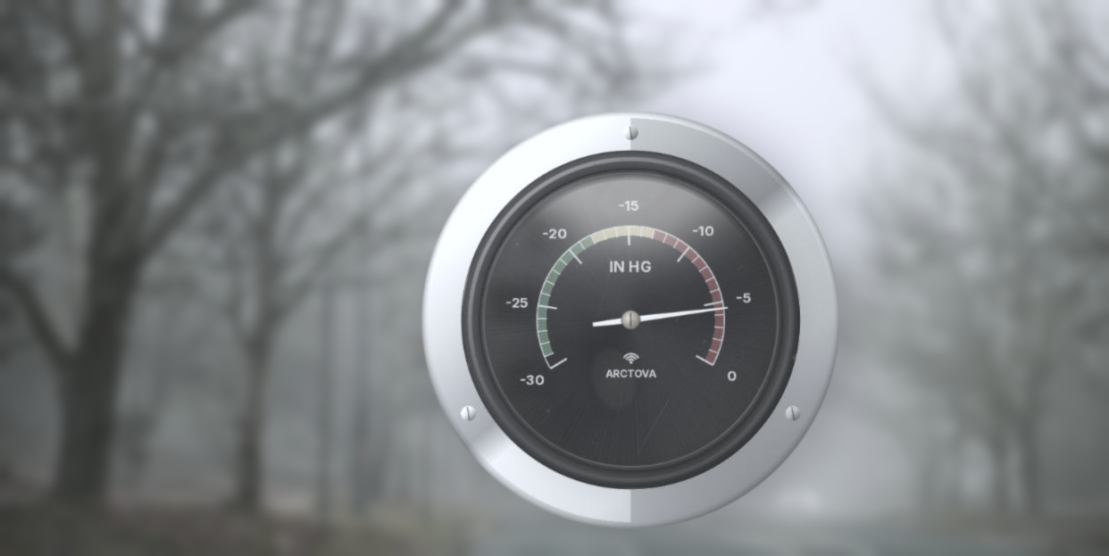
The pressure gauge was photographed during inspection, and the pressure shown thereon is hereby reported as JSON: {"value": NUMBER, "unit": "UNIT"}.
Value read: {"value": -4.5, "unit": "inHg"}
